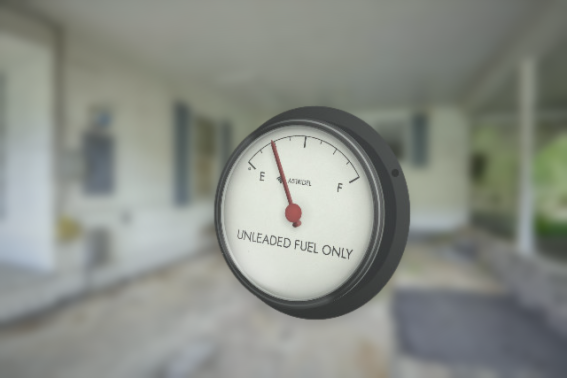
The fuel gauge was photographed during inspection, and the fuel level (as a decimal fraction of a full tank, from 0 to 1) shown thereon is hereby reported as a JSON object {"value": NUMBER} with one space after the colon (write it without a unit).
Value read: {"value": 0.25}
